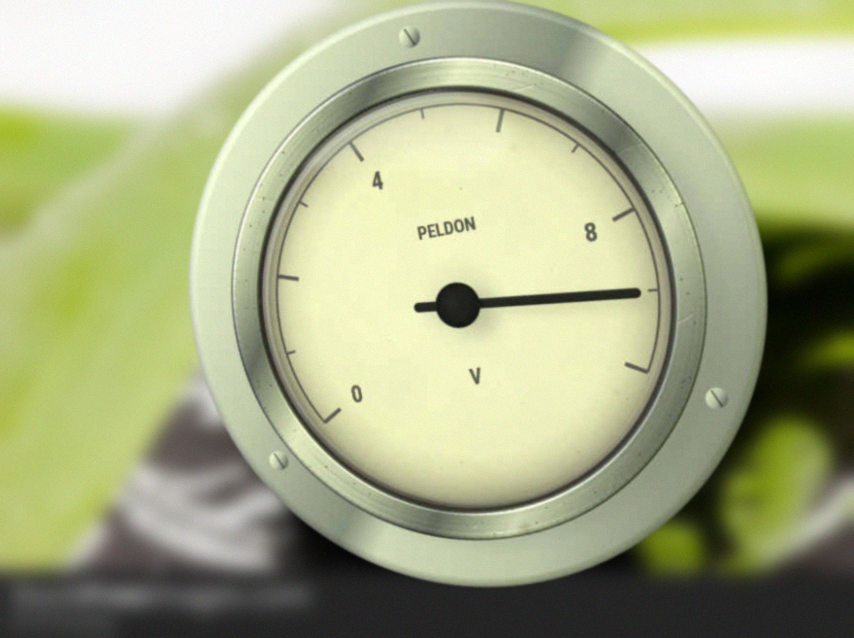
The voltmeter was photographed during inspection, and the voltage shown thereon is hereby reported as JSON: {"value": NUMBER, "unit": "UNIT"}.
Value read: {"value": 9, "unit": "V"}
